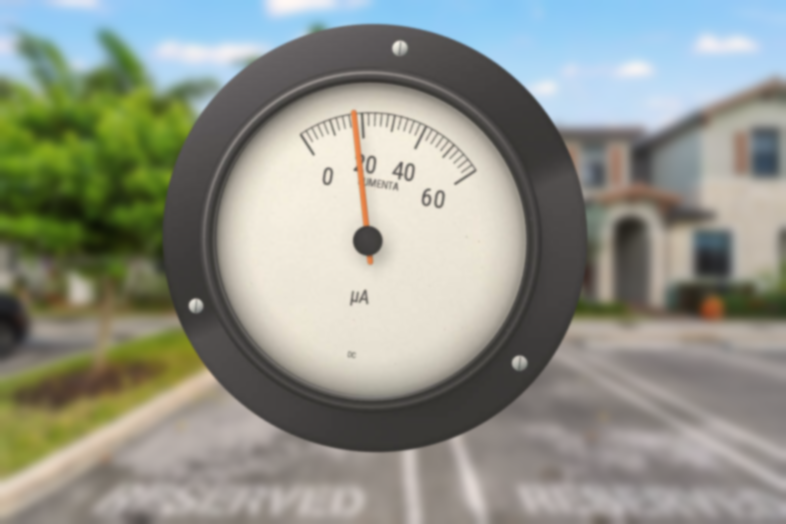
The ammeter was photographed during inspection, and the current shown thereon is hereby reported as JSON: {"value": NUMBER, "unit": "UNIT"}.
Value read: {"value": 18, "unit": "µA"}
